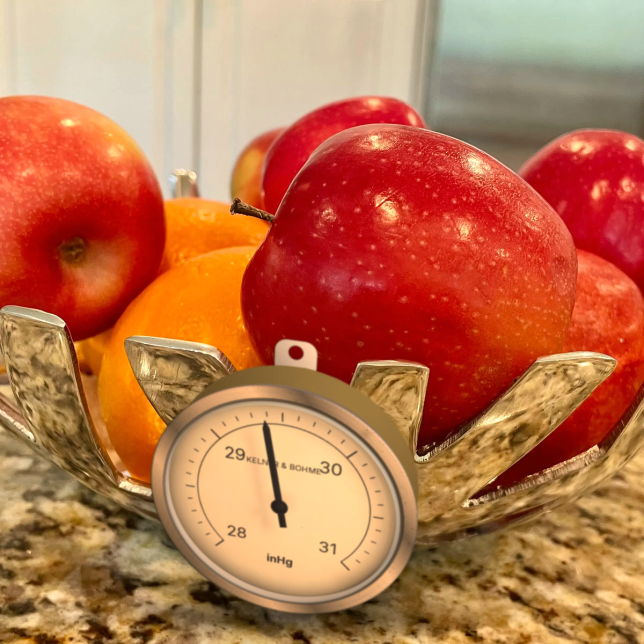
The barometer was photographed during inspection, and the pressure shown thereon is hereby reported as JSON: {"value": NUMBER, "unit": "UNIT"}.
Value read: {"value": 29.4, "unit": "inHg"}
